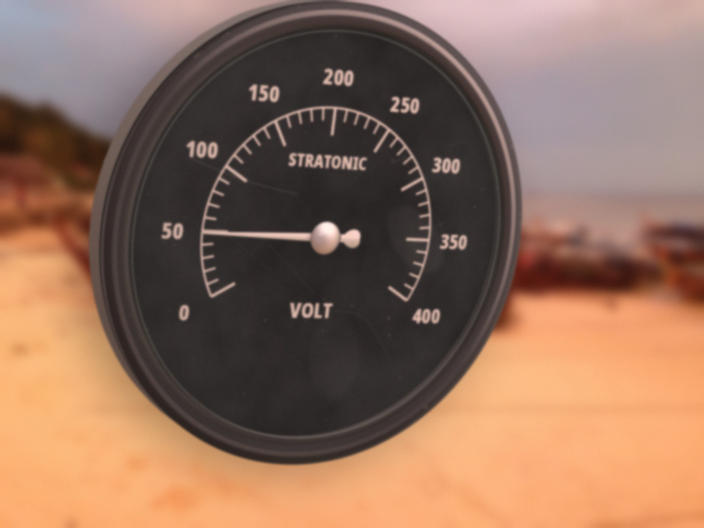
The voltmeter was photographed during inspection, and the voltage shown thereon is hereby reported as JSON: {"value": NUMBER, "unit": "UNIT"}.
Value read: {"value": 50, "unit": "V"}
